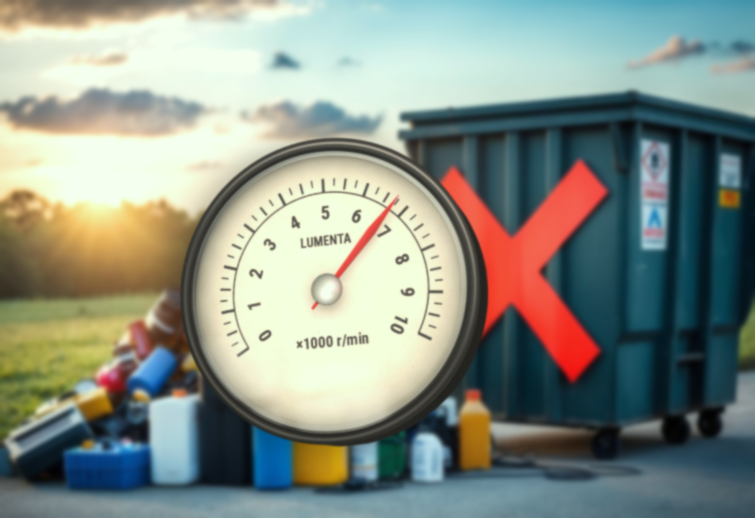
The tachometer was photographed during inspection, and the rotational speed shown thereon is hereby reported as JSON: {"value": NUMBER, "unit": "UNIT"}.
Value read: {"value": 6750, "unit": "rpm"}
